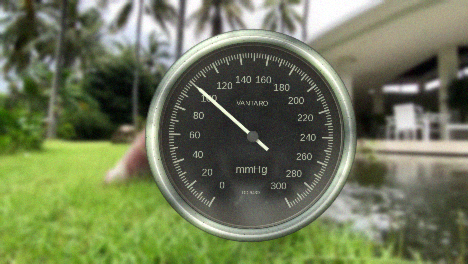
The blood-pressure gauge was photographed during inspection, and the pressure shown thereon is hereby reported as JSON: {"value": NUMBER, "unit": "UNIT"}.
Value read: {"value": 100, "unit": "mmHg"}
